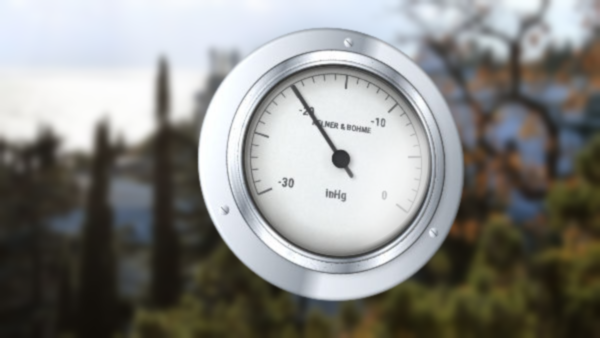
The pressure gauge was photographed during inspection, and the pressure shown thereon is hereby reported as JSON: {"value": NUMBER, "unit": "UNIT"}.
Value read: {"value": -20, "unit": "inHg"}
